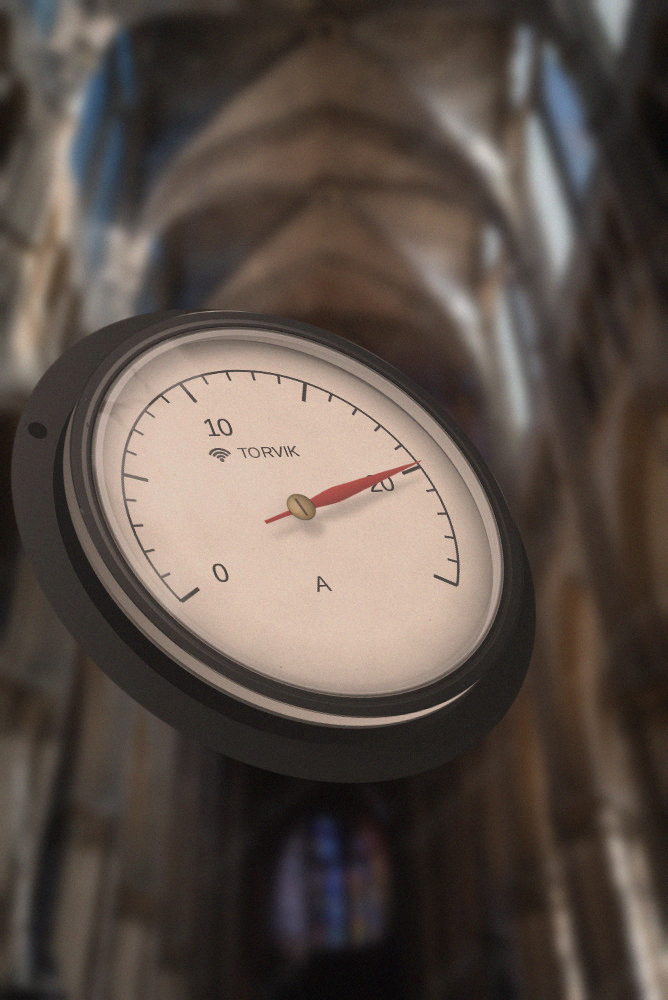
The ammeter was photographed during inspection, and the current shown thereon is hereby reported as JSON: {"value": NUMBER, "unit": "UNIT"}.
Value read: {"value": 20, "unit": "A"}
